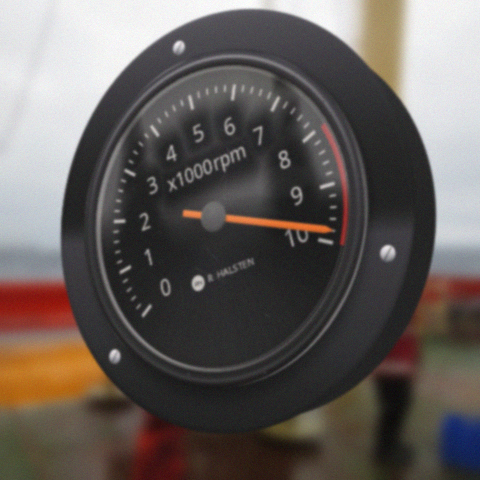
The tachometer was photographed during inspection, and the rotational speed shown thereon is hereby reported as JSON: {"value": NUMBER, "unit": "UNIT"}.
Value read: {"value": 9800, "unit": "rpm"}
